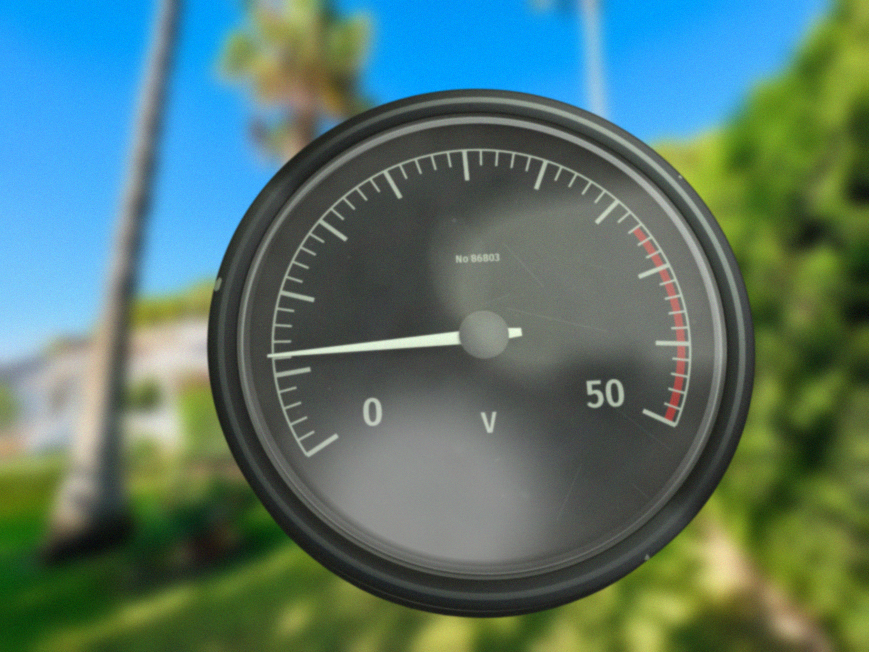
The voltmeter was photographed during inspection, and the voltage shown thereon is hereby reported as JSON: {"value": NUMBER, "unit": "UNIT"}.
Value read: {"value": 6, "unit": "V"}
